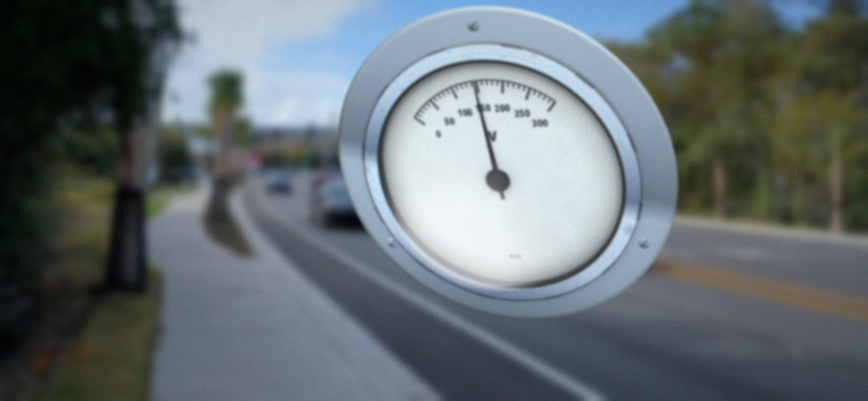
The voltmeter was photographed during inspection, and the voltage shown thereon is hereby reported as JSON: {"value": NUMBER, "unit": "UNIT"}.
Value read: {"value": 150, "unit": "V"}
